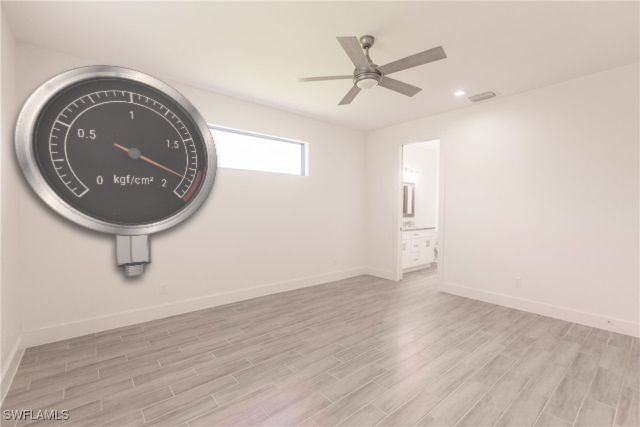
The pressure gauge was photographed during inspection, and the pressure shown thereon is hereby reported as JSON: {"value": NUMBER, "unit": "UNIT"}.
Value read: {"value": 1.85, "unit": "kg/cm²"}
